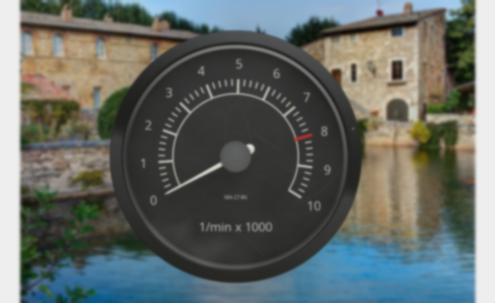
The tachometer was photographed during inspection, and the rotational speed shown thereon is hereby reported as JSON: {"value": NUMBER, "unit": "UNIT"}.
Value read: {"value": 0, "unit": "rpm"}
